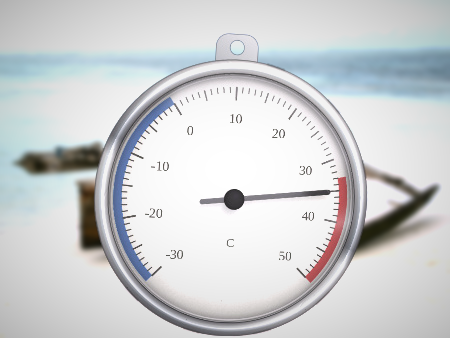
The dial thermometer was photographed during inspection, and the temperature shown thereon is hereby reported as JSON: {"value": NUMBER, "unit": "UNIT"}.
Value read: {"value": 35, "unit": "°C"}
